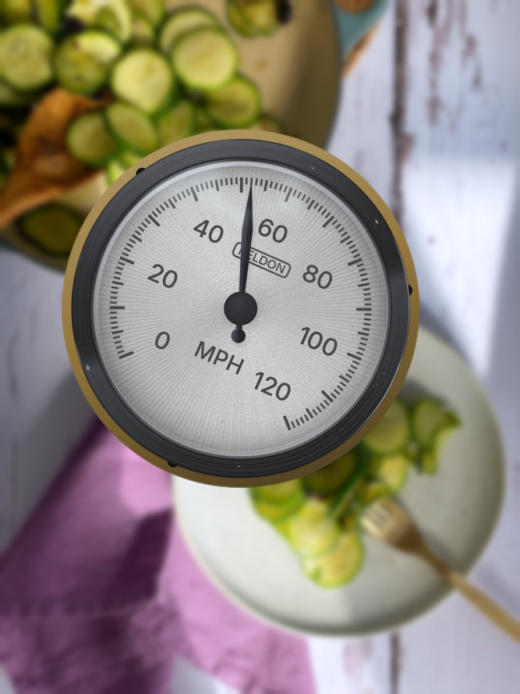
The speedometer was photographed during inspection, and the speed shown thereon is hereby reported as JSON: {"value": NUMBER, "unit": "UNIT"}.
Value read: {"value": 52, "unit": "mph"}
